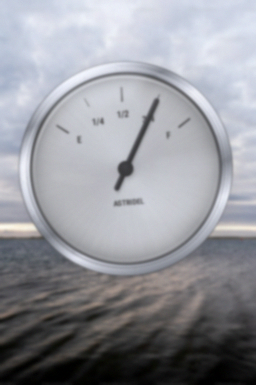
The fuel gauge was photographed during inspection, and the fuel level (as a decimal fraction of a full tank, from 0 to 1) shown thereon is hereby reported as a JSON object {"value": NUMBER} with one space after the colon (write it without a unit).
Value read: {"value": 0.75}
